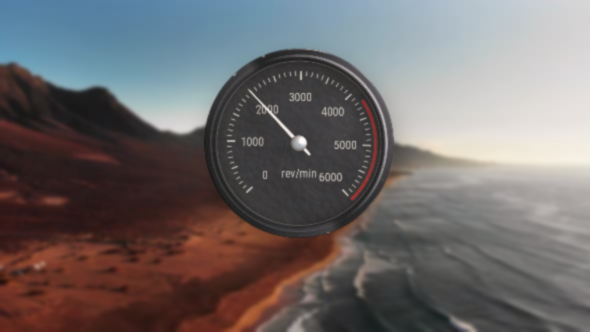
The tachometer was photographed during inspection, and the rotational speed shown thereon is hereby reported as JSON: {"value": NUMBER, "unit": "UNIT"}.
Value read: {"value": 2000, "unit": "rpm"}
